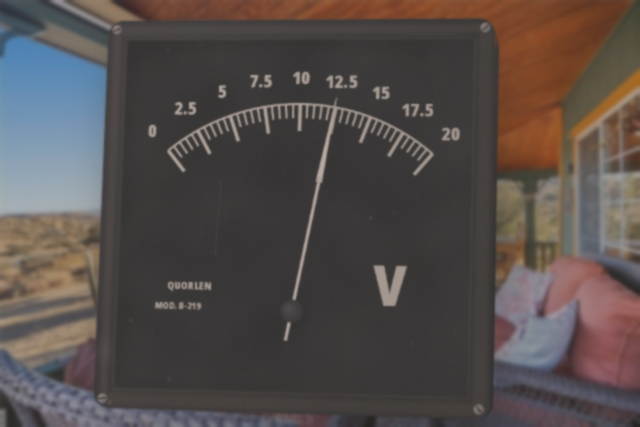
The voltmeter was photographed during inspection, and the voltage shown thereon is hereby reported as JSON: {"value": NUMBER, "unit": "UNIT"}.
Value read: {"value": 12.5, "unit": "V"}
